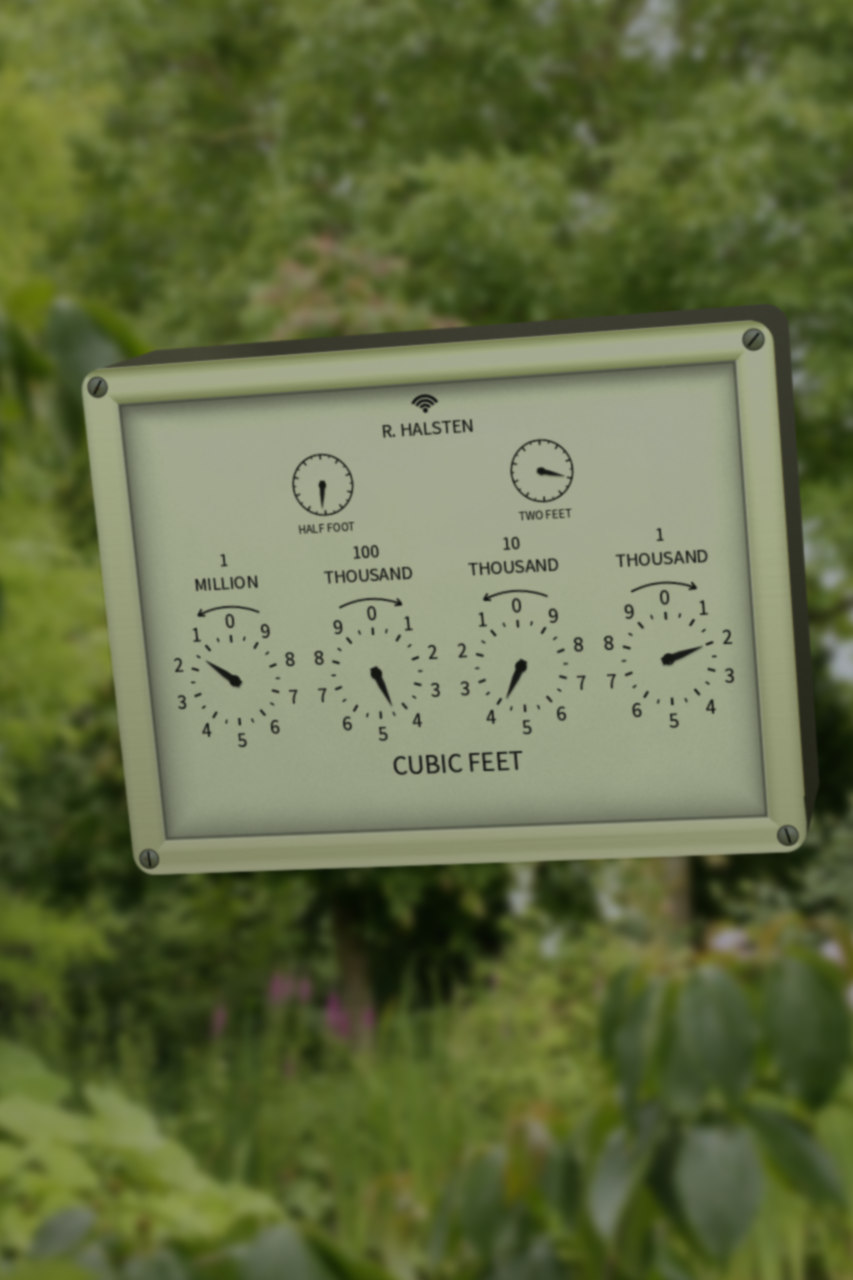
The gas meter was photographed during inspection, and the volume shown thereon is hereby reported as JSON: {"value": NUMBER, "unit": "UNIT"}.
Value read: {"value": 144200, "unit": "ft³"}
